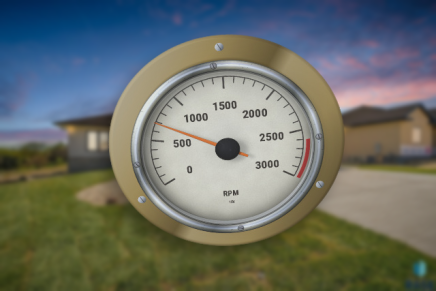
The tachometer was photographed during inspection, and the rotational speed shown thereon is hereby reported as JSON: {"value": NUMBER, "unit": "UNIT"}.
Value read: {"value": 700, "unit": "rpm"}
